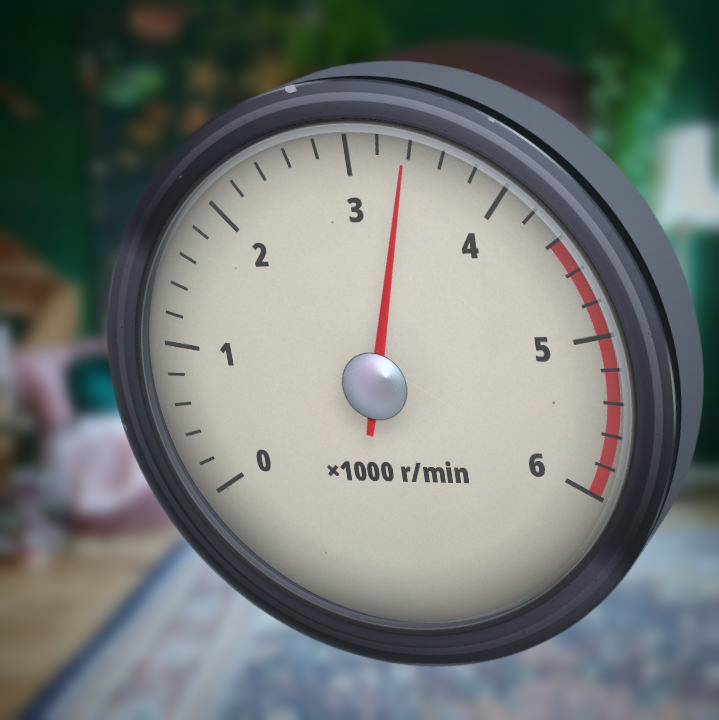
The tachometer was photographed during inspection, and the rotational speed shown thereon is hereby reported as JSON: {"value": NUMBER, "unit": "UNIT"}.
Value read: {"value": 3400, "unit": "rpm"}
